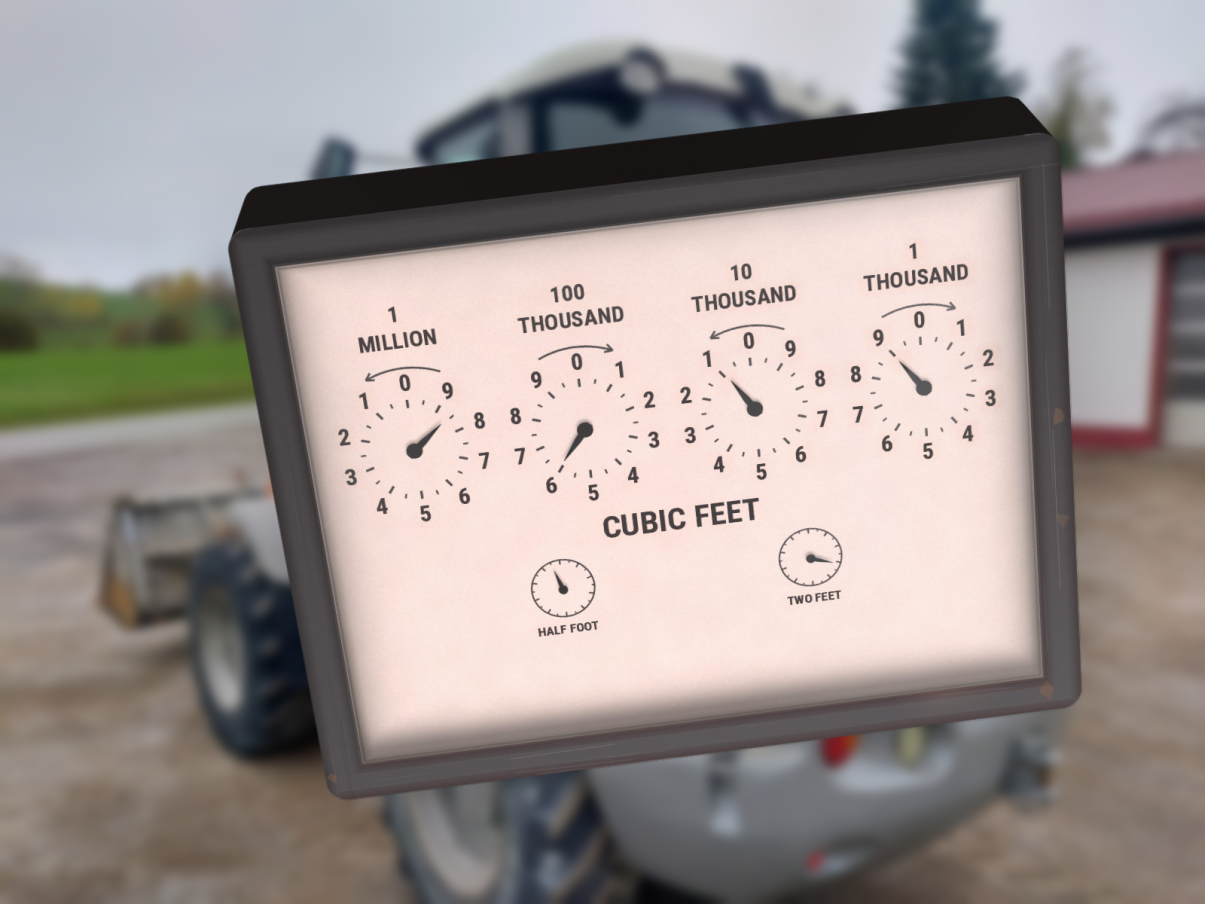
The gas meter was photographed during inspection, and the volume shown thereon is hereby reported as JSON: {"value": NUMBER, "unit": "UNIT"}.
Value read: {"value": 860900, "unit": "ft³"}
